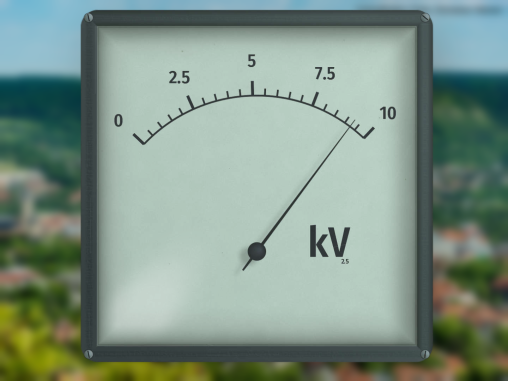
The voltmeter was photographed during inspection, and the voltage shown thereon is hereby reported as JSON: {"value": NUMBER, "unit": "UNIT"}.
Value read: {"value": 9.25, "unit": "kV"}
